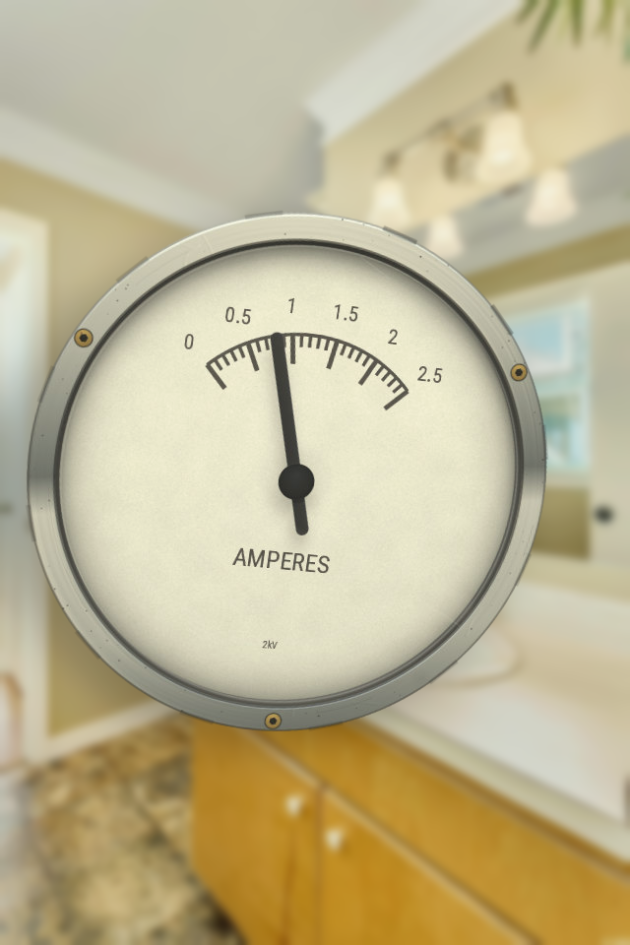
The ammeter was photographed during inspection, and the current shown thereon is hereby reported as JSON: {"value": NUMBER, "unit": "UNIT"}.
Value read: {"value": 0.8, "unit": "A"}
